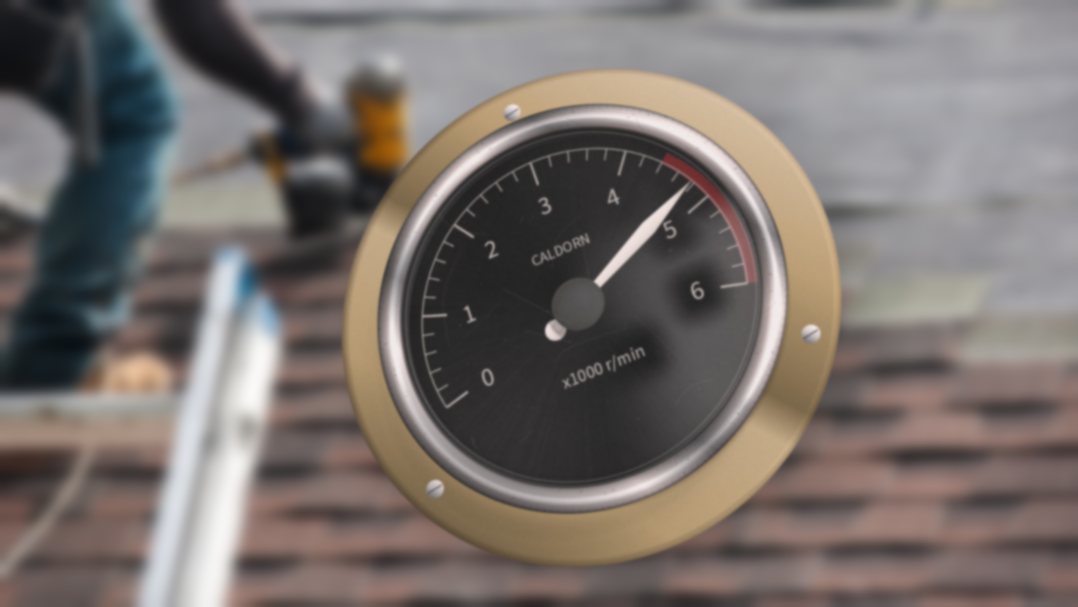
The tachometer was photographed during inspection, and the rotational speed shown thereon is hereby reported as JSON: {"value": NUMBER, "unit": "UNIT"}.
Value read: {"value": 4800, "unit": "rpm"}
